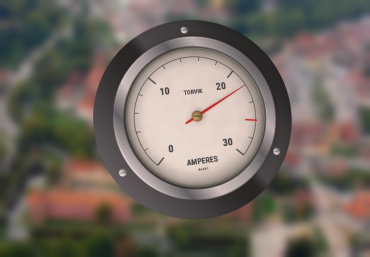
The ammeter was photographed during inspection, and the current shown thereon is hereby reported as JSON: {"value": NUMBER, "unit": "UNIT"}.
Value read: {"value": 22, "unit": "A"}
